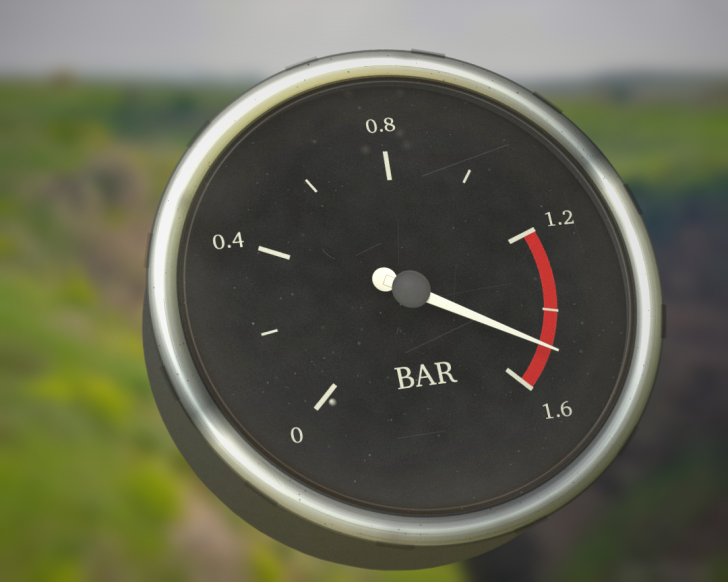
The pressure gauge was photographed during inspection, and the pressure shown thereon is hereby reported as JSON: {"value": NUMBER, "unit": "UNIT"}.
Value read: {"value": 1.5, "unit": "bar"}
